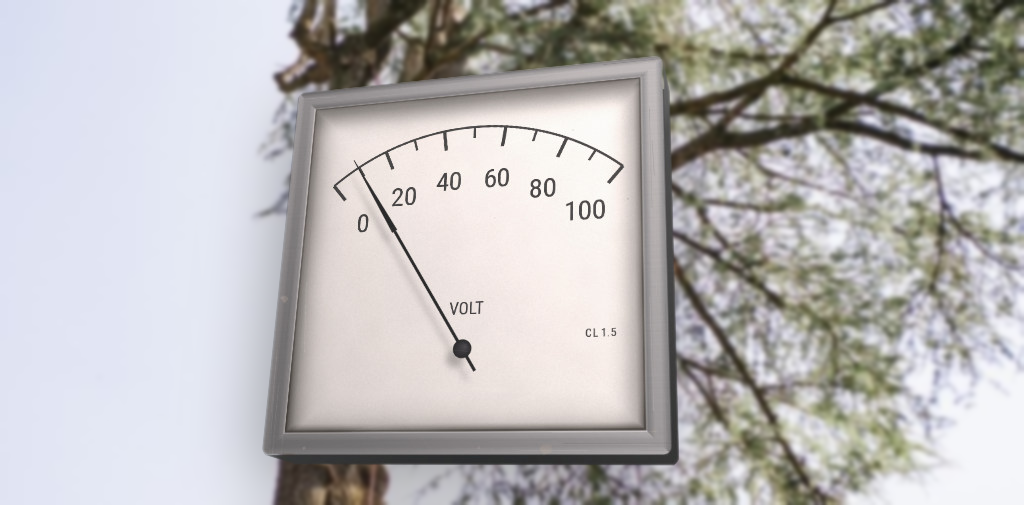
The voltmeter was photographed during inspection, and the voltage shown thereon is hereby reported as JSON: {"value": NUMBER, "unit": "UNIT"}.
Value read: {"value": 10, "unit": "V"}
